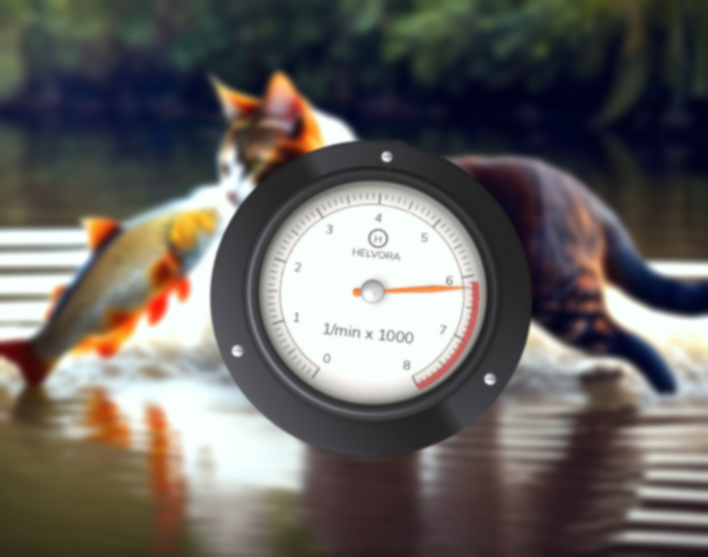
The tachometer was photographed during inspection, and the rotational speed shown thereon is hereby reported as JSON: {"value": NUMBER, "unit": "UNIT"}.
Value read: {"value": 6200, "unit": "rpm"}
